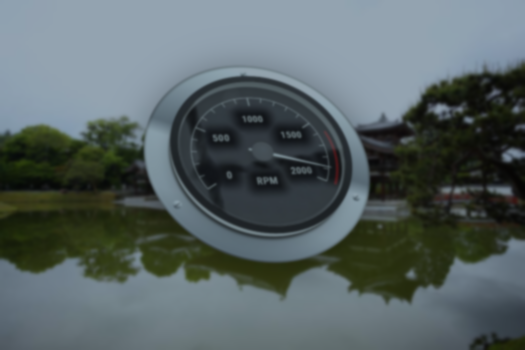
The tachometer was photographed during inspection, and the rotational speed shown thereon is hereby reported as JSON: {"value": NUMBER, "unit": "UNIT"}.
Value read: {"value": 1900, "unit": "rpm"}
